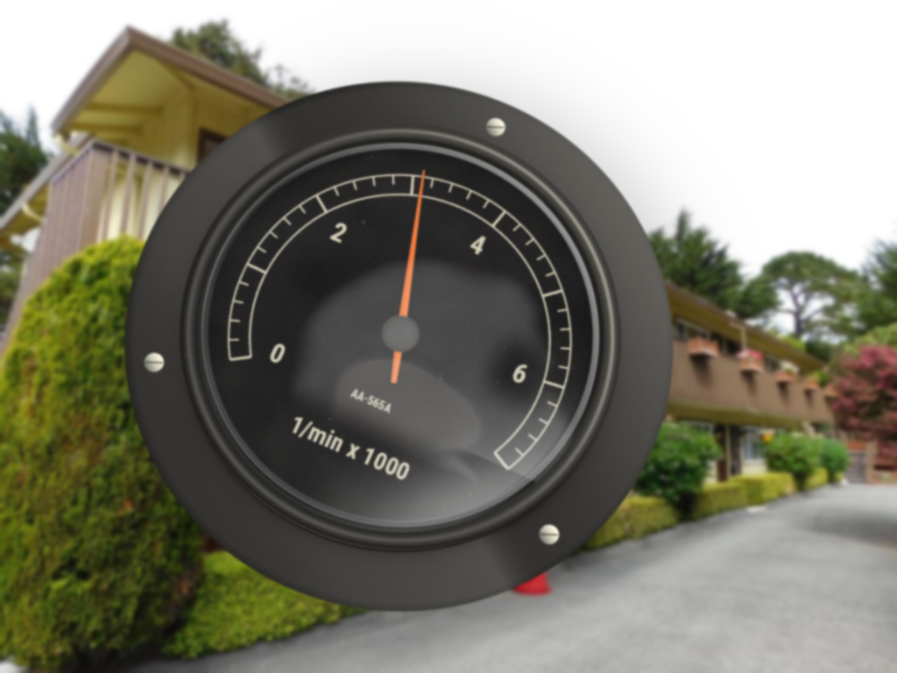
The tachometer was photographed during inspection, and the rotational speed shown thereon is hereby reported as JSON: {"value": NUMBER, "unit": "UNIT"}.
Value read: {"value": 3100, "unit": "rpm"}
